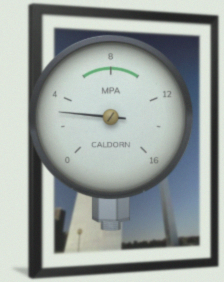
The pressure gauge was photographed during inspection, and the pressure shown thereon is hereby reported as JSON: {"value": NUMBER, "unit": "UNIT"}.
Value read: {"value": 3, "unit": "MPa"}
